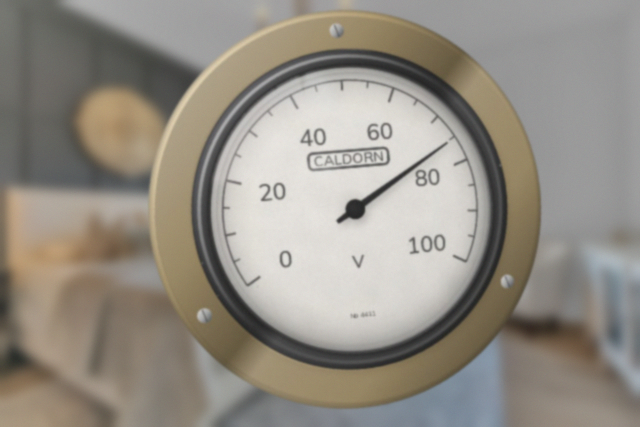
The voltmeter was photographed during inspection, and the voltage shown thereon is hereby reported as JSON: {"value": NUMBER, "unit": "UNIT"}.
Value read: {"value": 75, "unit": "V"}
